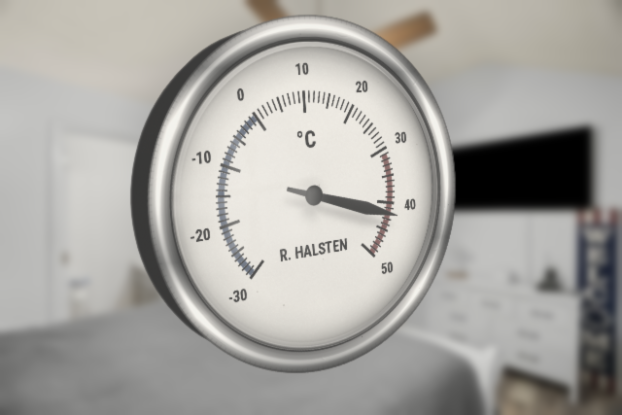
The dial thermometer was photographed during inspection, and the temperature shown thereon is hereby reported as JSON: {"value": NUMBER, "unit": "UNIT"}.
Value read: {"value": 42, "unit": "°C"}
